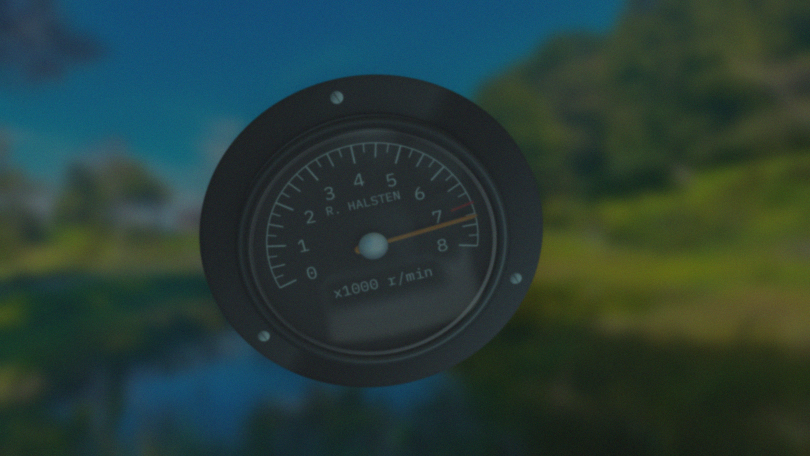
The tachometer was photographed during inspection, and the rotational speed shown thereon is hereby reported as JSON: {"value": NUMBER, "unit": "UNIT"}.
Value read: {"value": 7250, "unit": "rpm"}
